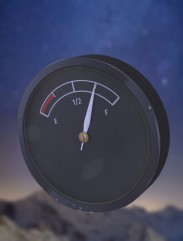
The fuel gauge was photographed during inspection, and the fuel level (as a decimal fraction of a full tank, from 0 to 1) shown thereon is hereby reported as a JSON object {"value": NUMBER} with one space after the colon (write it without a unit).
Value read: {"value": 0.75}
